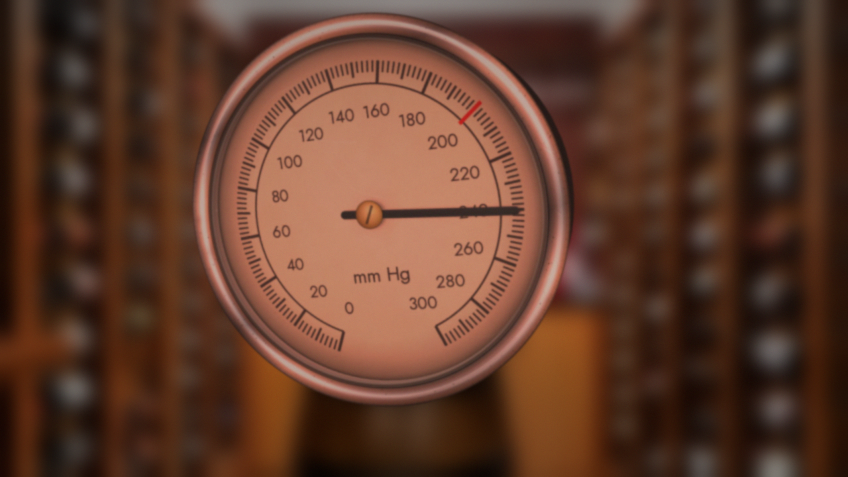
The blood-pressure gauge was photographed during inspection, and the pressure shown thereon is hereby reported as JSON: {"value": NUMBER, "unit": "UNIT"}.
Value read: {"value": 240, "unit": "mmHg"}
